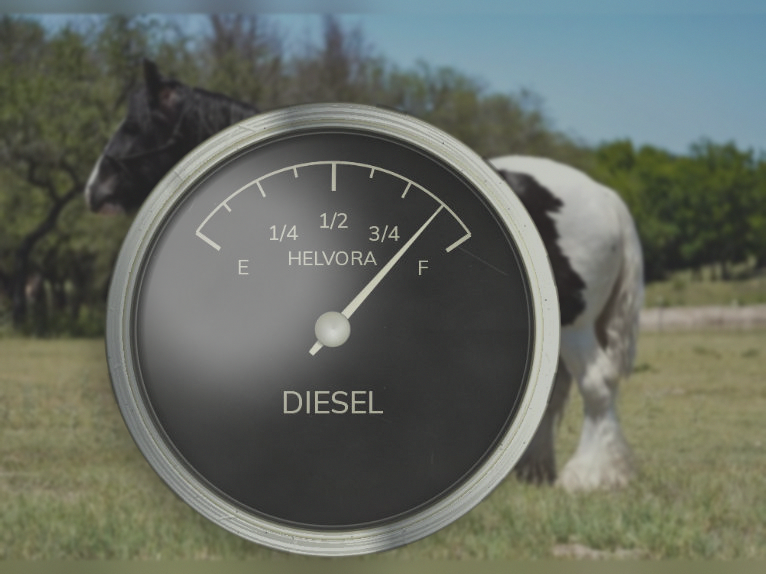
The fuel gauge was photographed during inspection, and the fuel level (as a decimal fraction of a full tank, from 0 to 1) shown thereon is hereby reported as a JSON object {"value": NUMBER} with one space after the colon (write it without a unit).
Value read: {"value": 0.875}
